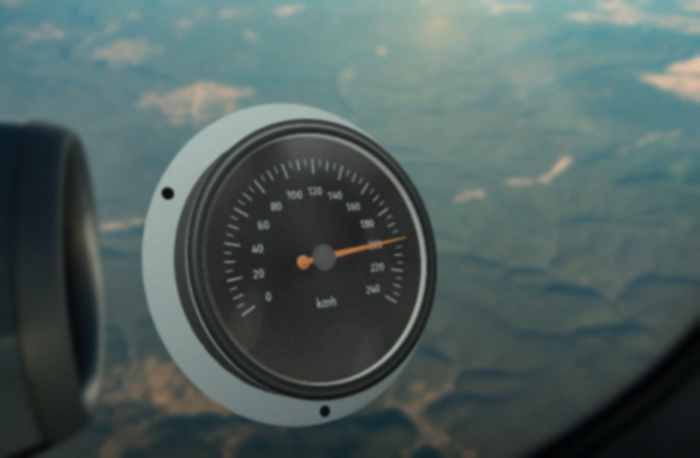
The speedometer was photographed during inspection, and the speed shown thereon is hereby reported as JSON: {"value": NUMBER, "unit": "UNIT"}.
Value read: {"value": 200, "unit": "km/h"}
